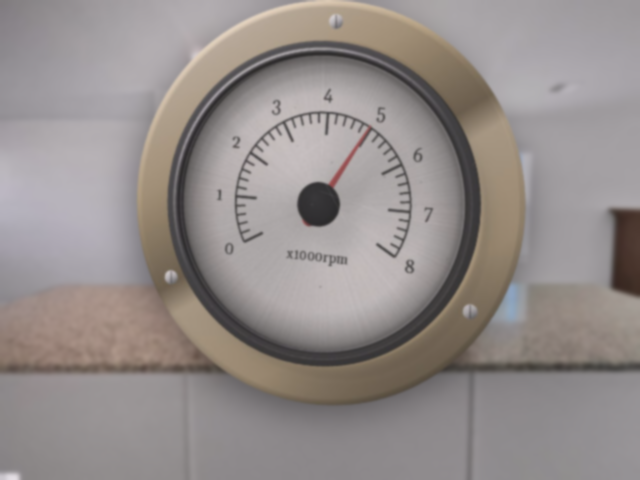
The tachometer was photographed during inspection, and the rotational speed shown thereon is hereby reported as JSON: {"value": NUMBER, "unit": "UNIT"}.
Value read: {"value": 5000, "unit": "rpm"}
